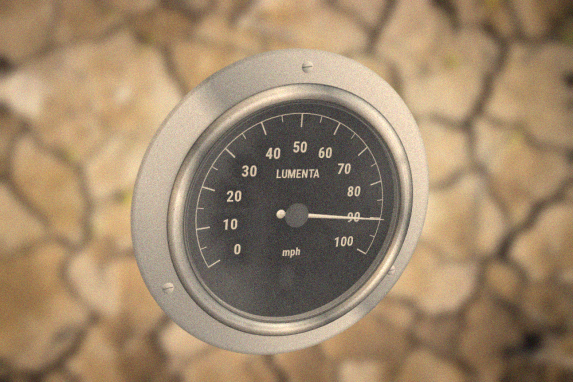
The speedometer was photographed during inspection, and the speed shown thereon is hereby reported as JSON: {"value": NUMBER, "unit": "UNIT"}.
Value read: {"value": 90, "unit": "mph"}
